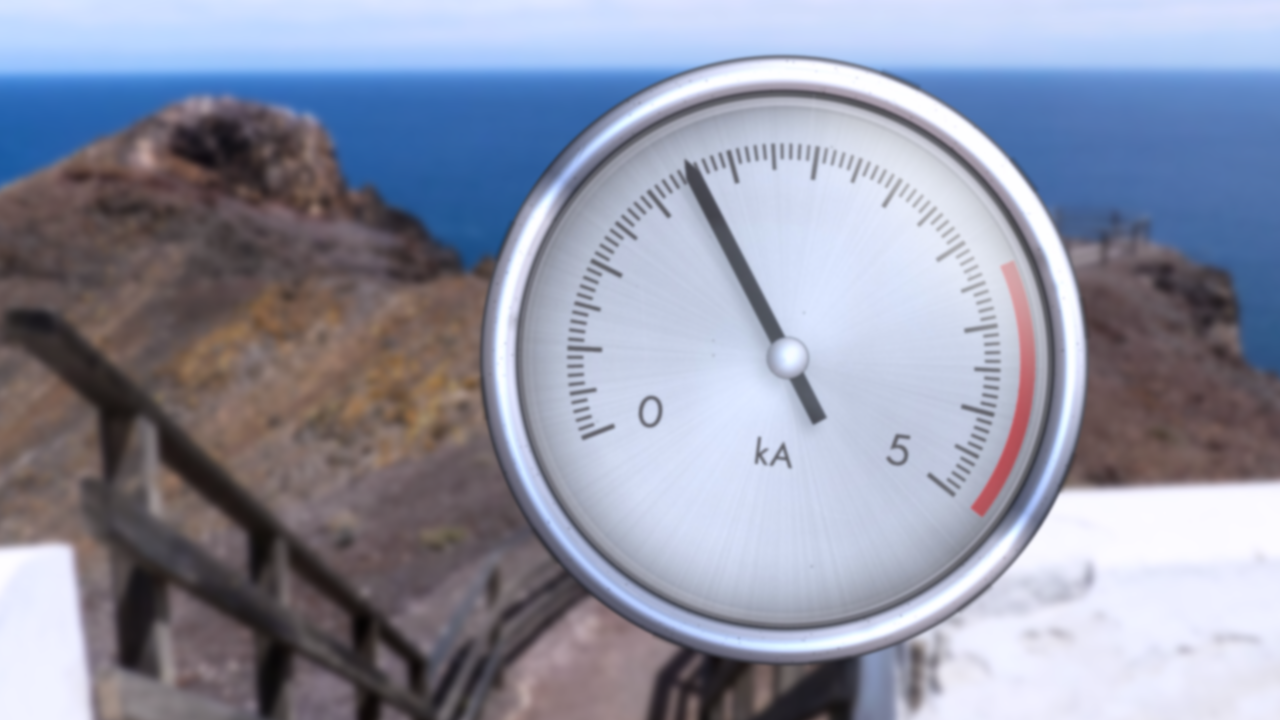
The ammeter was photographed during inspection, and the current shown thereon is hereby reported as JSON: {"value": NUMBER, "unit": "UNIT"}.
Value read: {"value": 1.75, "unit": "kA"}
